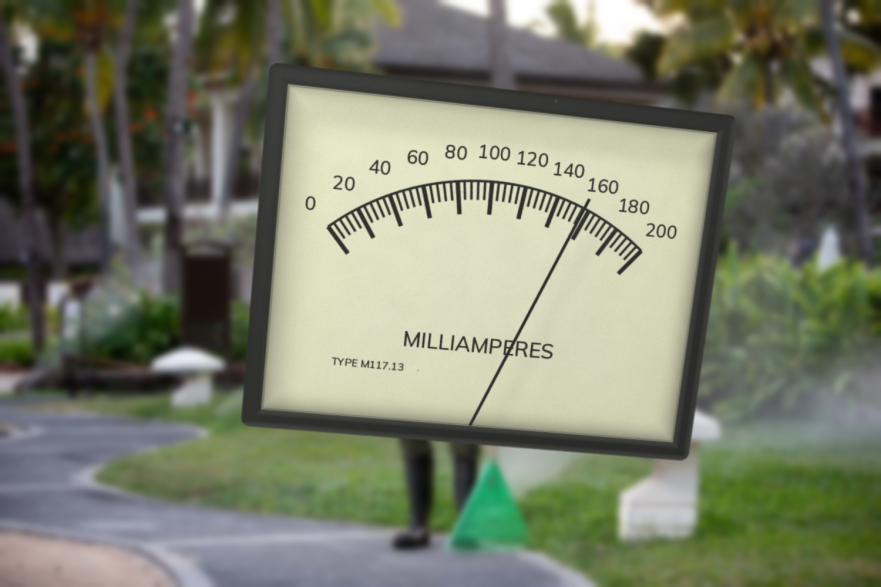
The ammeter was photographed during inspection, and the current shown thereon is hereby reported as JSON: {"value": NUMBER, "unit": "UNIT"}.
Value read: {"value": 156, "unit": "mA"}
